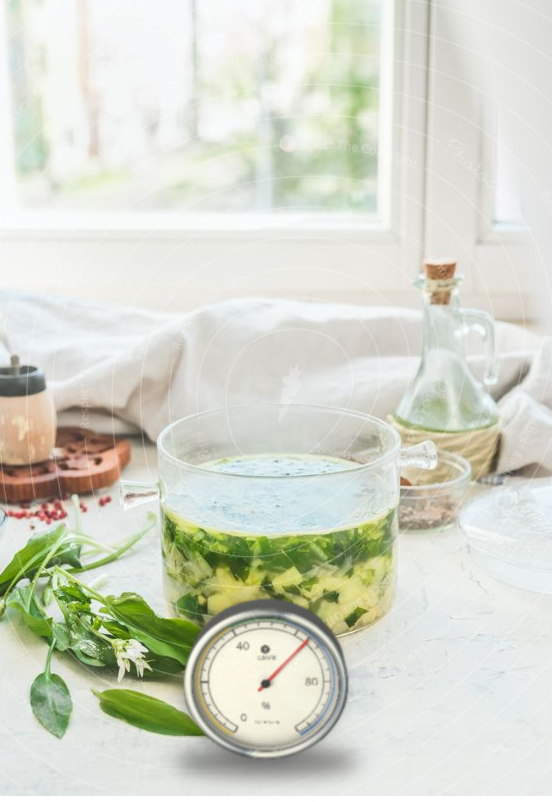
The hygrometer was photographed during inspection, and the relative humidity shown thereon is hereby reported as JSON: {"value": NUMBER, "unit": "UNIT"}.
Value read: {"value": 64, "unit": "%"}
